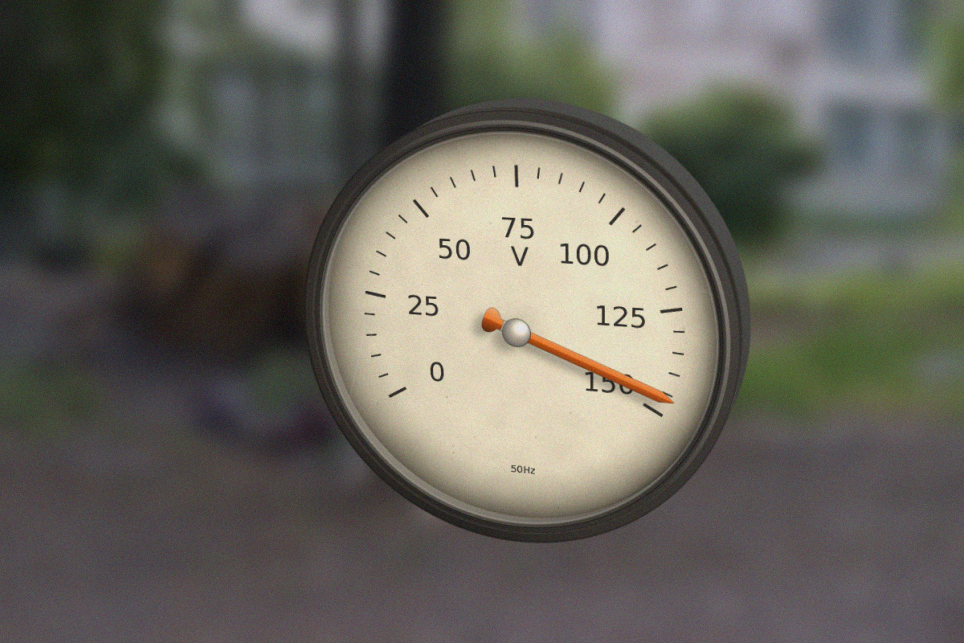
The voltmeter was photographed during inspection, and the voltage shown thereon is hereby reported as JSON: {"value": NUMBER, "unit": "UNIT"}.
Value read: {"value": 145, "unit": "V"}
